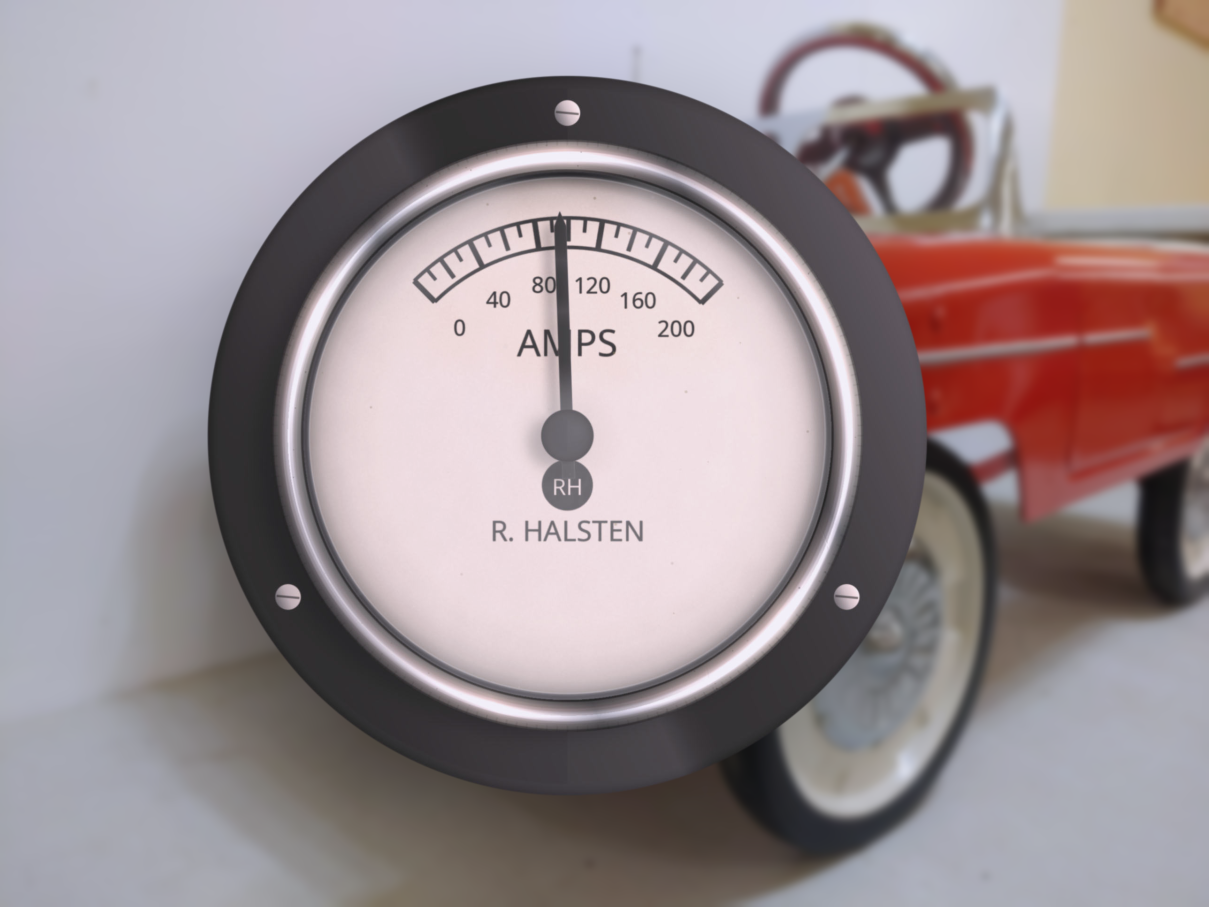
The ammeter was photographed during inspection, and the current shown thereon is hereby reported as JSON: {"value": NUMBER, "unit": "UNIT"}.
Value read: {"value": 95, "unit": "A"}
